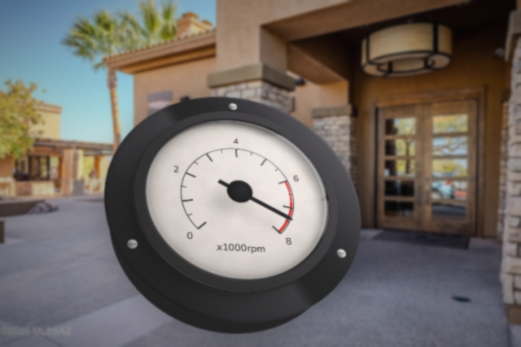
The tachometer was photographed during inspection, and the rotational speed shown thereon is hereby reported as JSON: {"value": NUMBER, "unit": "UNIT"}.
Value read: {"value": 7500, "unit": "rpm"}
